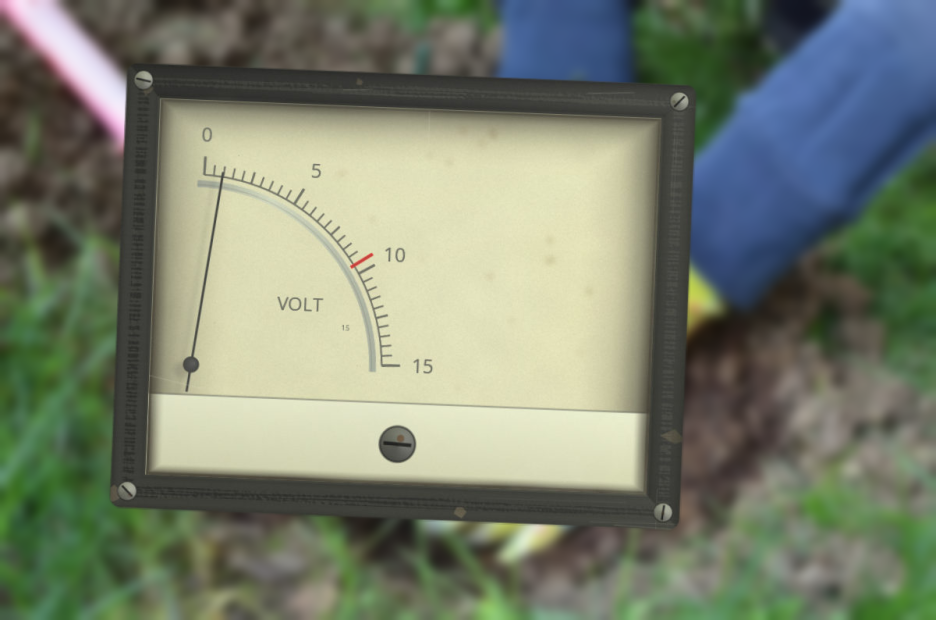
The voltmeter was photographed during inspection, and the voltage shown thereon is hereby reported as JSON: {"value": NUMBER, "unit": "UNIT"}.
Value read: {"value": 1, "unit": "V"}
